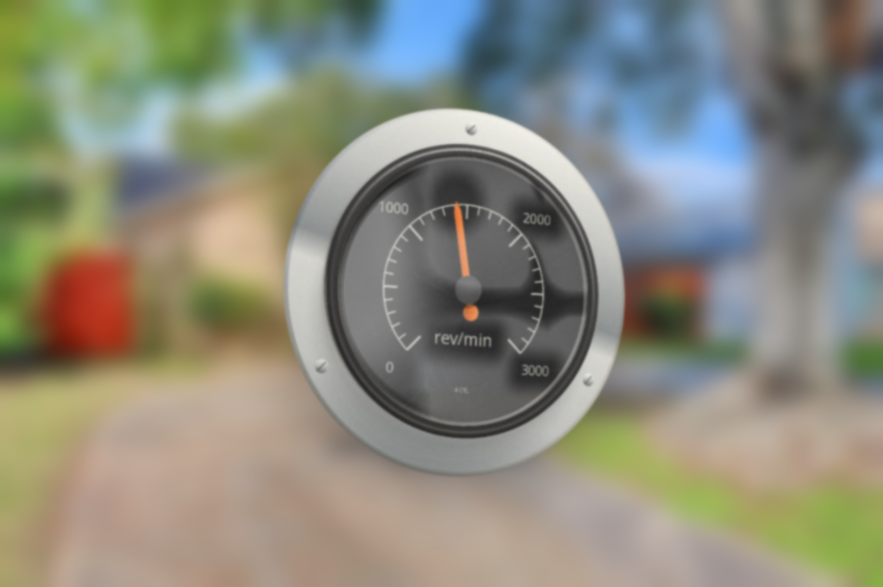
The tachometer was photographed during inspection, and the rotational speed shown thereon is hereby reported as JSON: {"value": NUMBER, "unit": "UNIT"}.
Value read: {"value": 1400, "unit": "rpm"}
